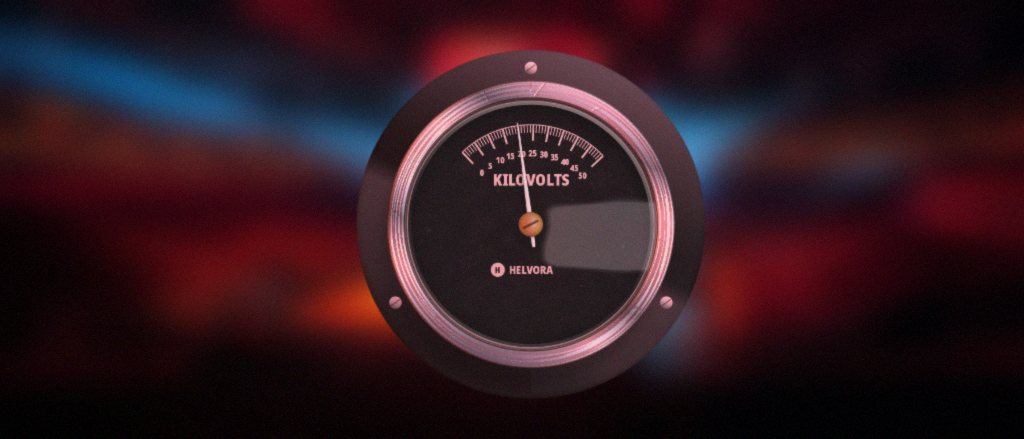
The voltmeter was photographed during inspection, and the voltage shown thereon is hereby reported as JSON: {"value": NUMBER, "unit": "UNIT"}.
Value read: {"value": 20, "unit": "kV"}
